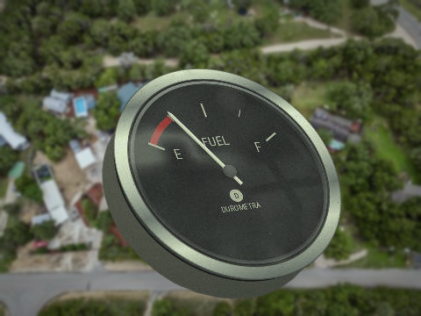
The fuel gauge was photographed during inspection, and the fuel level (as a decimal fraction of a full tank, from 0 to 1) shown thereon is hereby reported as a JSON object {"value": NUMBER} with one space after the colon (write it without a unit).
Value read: {"value": 0.25}
